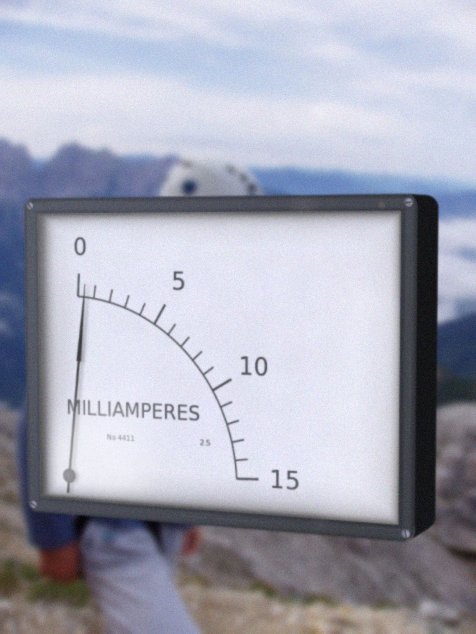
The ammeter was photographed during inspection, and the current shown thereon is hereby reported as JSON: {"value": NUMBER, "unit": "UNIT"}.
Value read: {"value": 0.5, "unit": "mA"}
